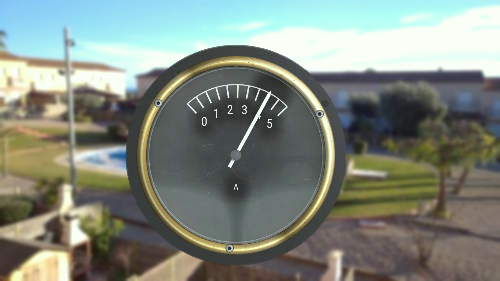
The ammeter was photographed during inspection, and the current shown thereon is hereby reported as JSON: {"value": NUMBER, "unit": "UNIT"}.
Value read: {"value": 4, "unit": "A"}
